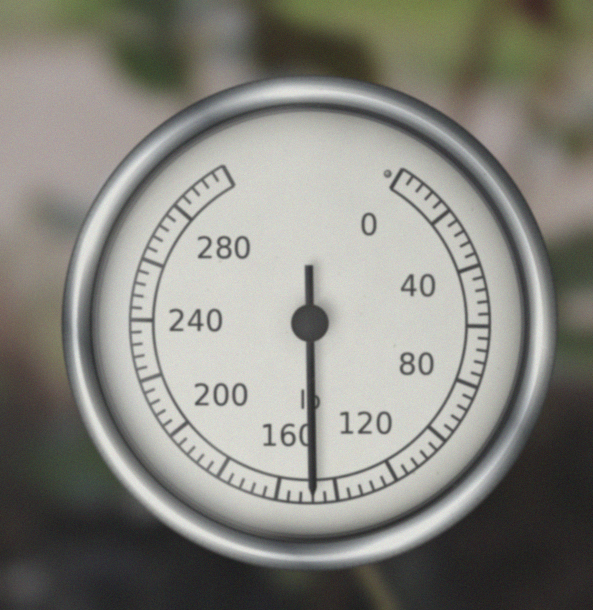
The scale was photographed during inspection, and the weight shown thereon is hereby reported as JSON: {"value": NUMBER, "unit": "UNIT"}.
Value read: {"value": 148, "unit": "lb"}
